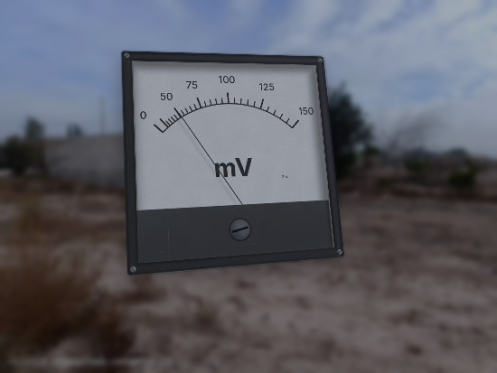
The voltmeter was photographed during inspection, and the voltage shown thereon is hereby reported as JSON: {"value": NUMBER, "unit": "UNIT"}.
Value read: {"value": 50, "unit": "mV"}
